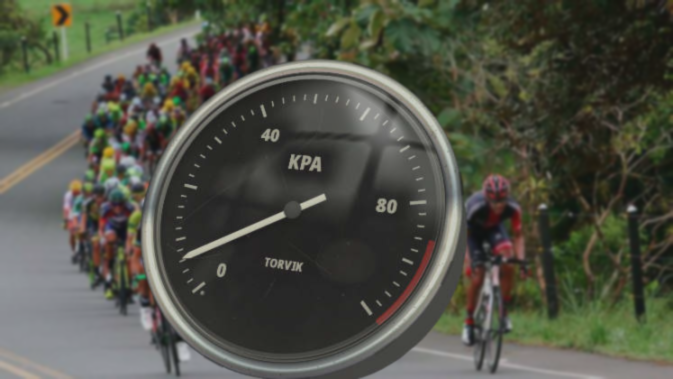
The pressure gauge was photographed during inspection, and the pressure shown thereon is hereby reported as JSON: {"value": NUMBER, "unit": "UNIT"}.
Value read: {"value": 6, "unit": "kPa"}
